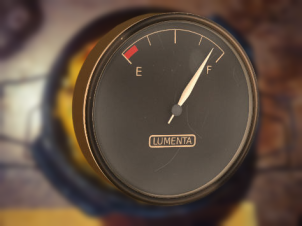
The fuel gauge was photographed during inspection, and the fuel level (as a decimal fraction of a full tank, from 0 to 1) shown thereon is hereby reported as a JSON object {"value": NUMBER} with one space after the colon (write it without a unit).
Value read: {"value": 0.875}
